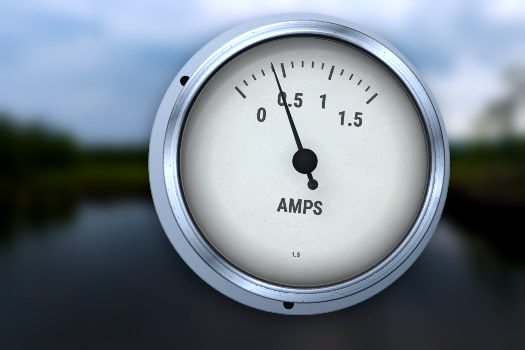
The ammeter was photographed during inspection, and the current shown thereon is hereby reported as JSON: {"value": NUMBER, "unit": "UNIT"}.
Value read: {"value": 0.4, "unit": "A"}
